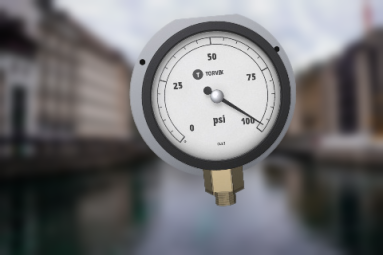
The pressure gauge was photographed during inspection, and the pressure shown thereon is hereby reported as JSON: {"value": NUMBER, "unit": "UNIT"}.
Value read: {"value": 97.5, "unit": "psi"}
